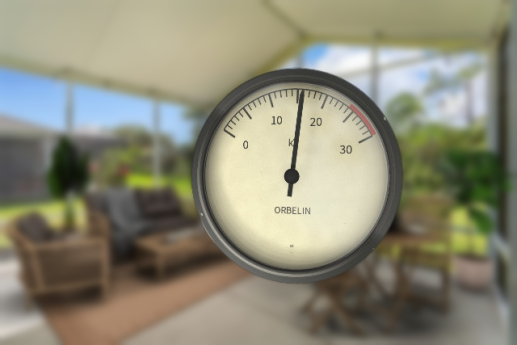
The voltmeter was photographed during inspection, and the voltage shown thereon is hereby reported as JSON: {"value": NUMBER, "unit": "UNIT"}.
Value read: {"value": 16, "unit": "kV"}
